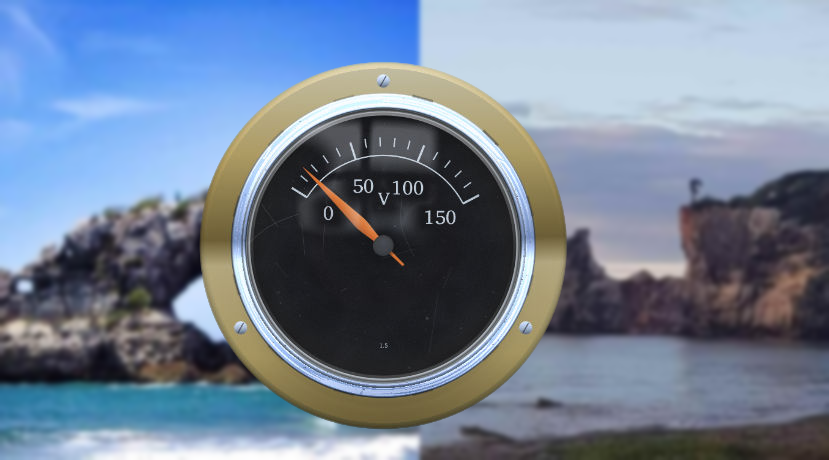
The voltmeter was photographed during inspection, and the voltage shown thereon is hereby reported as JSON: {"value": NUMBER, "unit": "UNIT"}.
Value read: {"value": 15, "unit": "V"}
